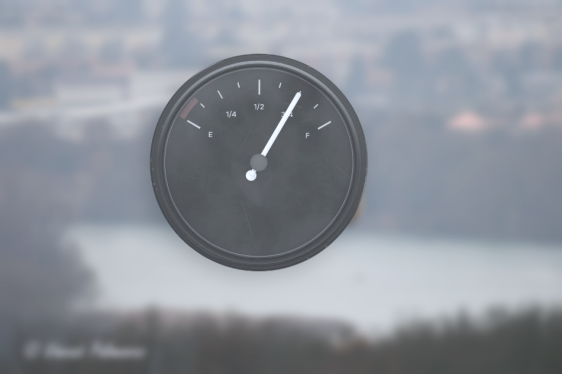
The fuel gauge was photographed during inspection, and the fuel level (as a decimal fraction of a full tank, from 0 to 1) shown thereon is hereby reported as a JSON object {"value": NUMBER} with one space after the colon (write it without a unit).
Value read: {"value": 0.75}
